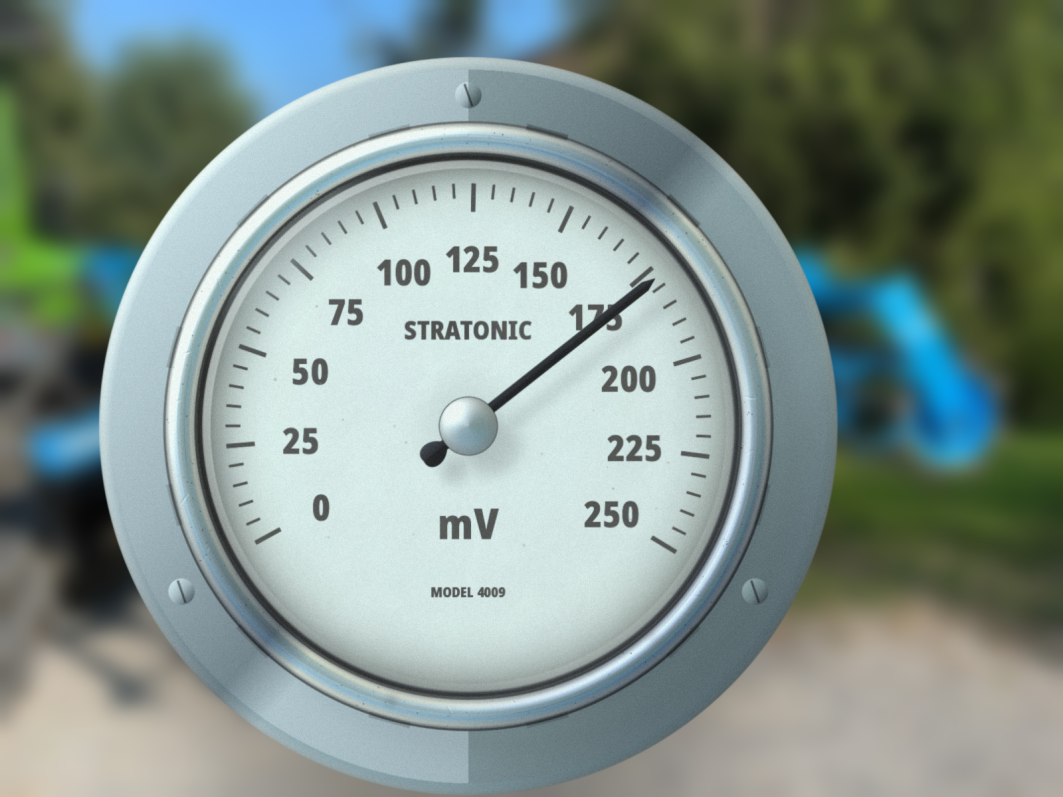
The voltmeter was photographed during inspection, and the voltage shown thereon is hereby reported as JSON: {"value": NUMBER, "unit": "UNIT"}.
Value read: {"value": 177.5, "unit": "mV"}
